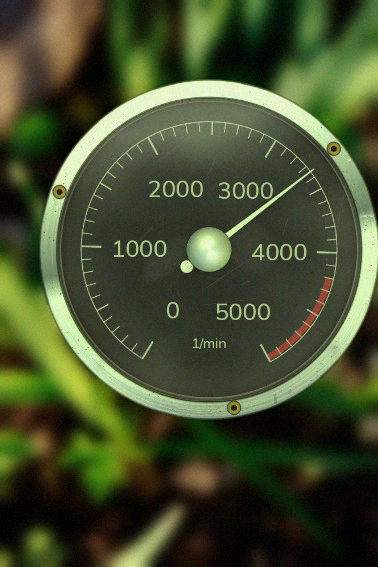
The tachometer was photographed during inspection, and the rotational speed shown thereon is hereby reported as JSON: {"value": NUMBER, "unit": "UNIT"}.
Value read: {"value": 3350, "unit": "rpm"}
